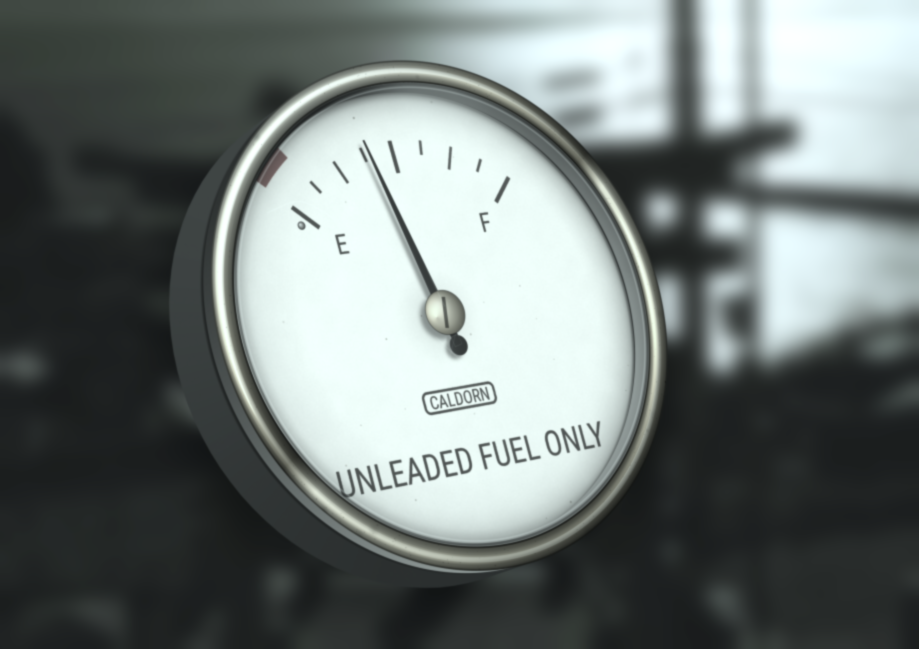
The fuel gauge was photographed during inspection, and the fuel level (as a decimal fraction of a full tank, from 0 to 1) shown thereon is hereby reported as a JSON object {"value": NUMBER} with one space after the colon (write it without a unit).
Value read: {"value": 0.375}
